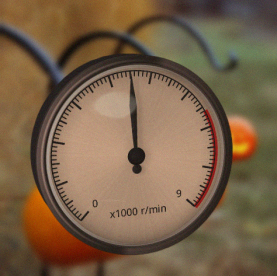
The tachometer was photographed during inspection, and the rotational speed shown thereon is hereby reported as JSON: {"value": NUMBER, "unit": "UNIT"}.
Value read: {"value": 4500, "unit": "rpm"}
